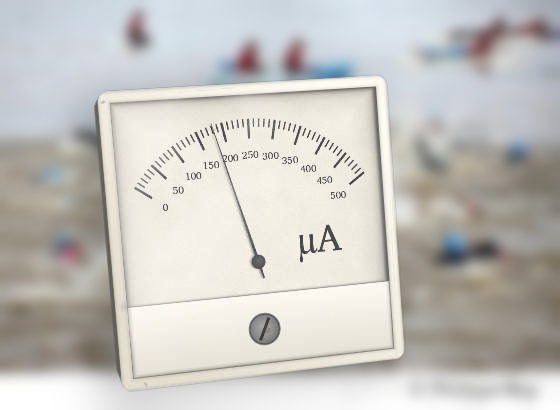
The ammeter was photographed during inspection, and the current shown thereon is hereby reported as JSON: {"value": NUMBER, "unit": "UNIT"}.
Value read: {"value": 180, "unit": "µA"}
